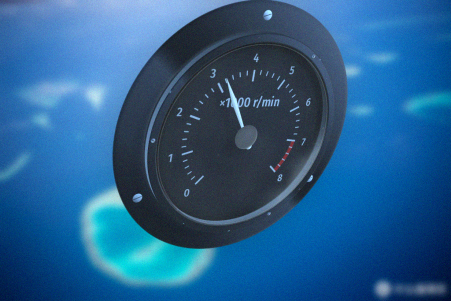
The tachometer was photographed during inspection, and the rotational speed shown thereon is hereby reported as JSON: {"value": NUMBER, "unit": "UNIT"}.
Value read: {"value": 3200, "unit": "rpm"}
